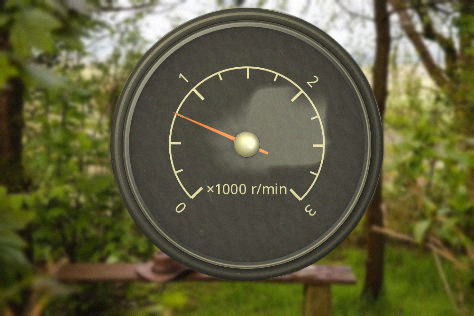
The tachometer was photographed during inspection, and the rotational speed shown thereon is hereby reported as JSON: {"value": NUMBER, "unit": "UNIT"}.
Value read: {"value": 750, "unit": "rpm"}
